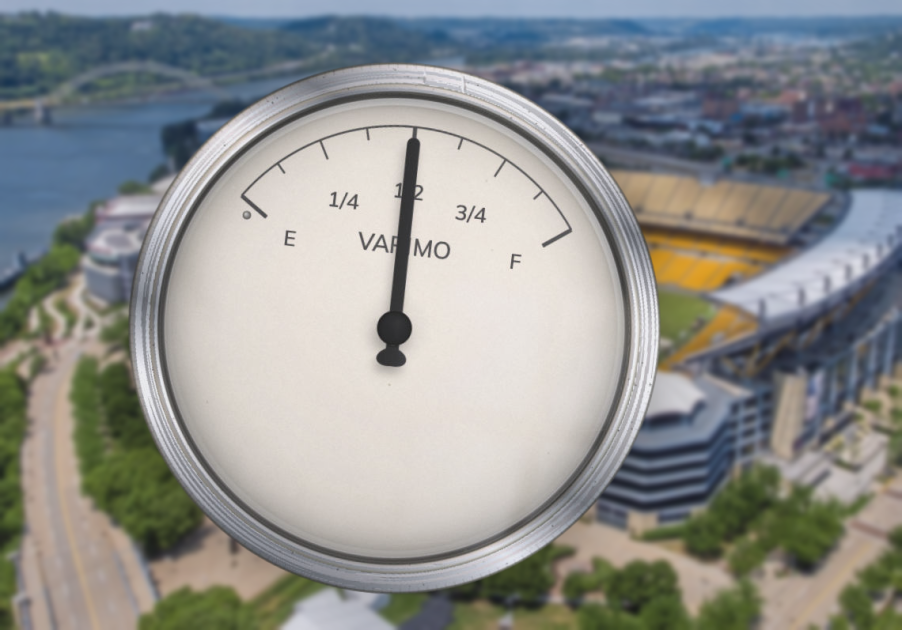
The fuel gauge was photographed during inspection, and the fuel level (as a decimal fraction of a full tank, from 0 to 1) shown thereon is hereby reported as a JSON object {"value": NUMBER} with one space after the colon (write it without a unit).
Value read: {"value": 0.5}
